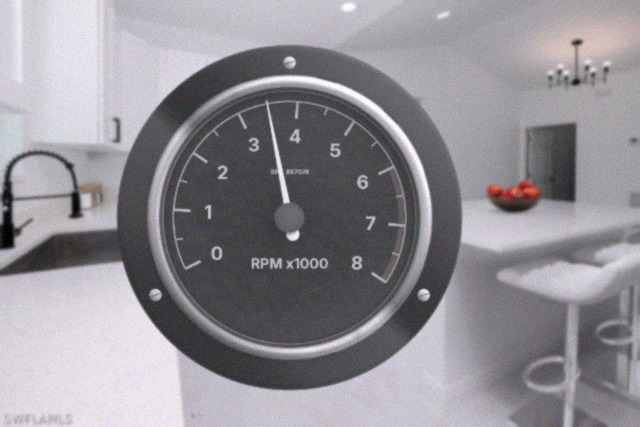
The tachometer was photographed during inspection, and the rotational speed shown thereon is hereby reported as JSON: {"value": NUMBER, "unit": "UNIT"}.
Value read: {"value": 3500, "unit": "rpm"}
